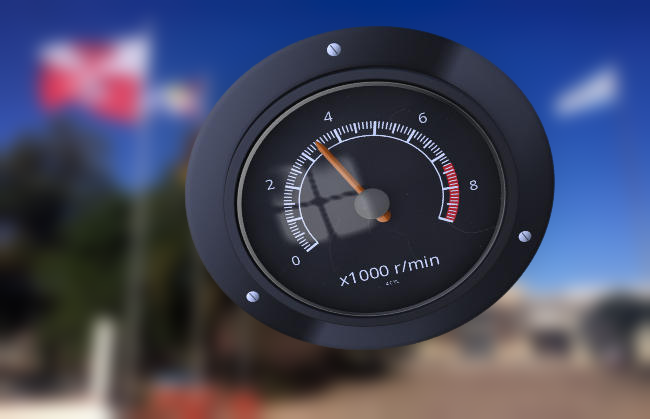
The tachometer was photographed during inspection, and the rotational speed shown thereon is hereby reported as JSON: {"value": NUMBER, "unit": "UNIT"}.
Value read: {"value": 3500, "unit": "rpm"}
